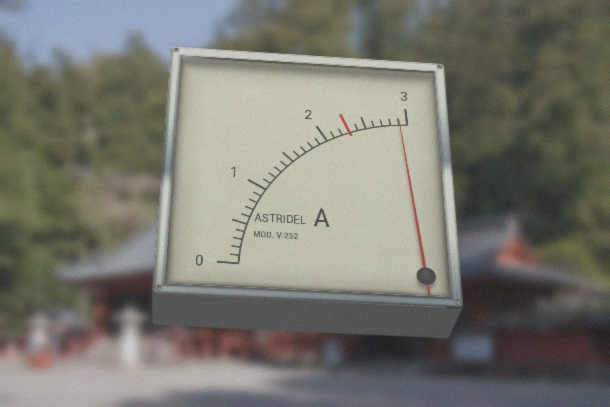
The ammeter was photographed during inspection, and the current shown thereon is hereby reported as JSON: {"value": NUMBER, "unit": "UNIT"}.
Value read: {"value": 2.9, "unit": "A"}
